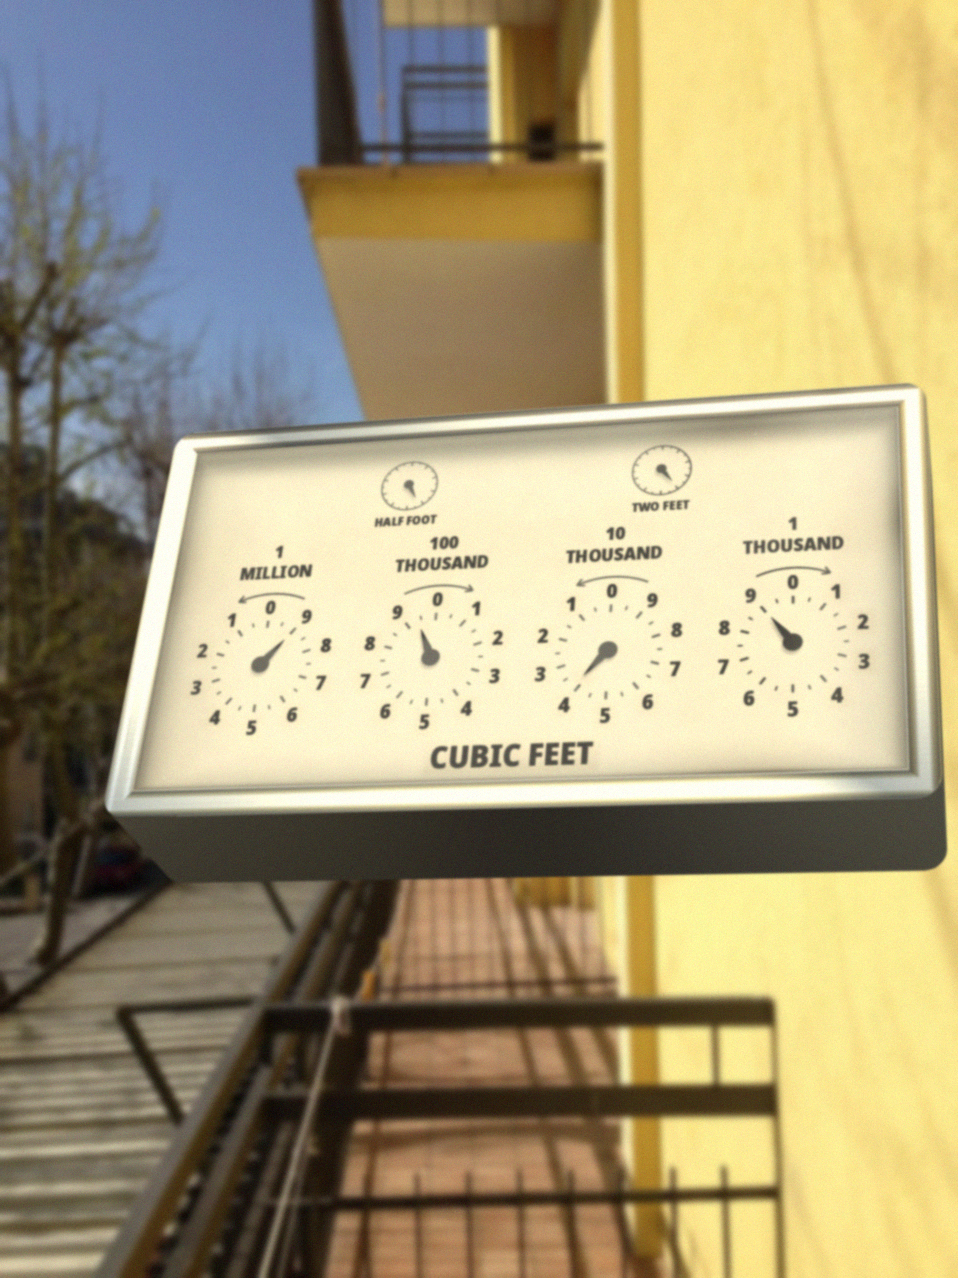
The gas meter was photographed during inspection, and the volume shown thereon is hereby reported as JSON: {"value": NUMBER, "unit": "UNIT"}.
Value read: {"value": 893900, "unit": "ft³"}
